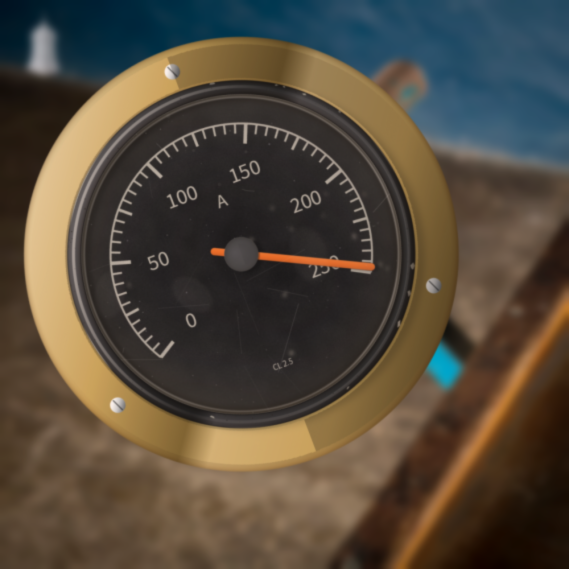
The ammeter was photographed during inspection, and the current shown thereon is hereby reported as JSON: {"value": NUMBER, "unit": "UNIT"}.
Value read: {"value": 247.5, "unit": "A"}
